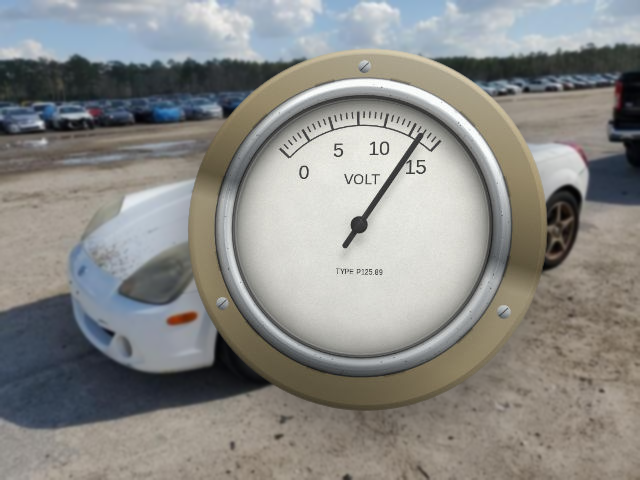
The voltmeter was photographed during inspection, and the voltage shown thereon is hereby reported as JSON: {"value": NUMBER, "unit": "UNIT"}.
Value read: {"value": 13.5, "unit": "V"}
